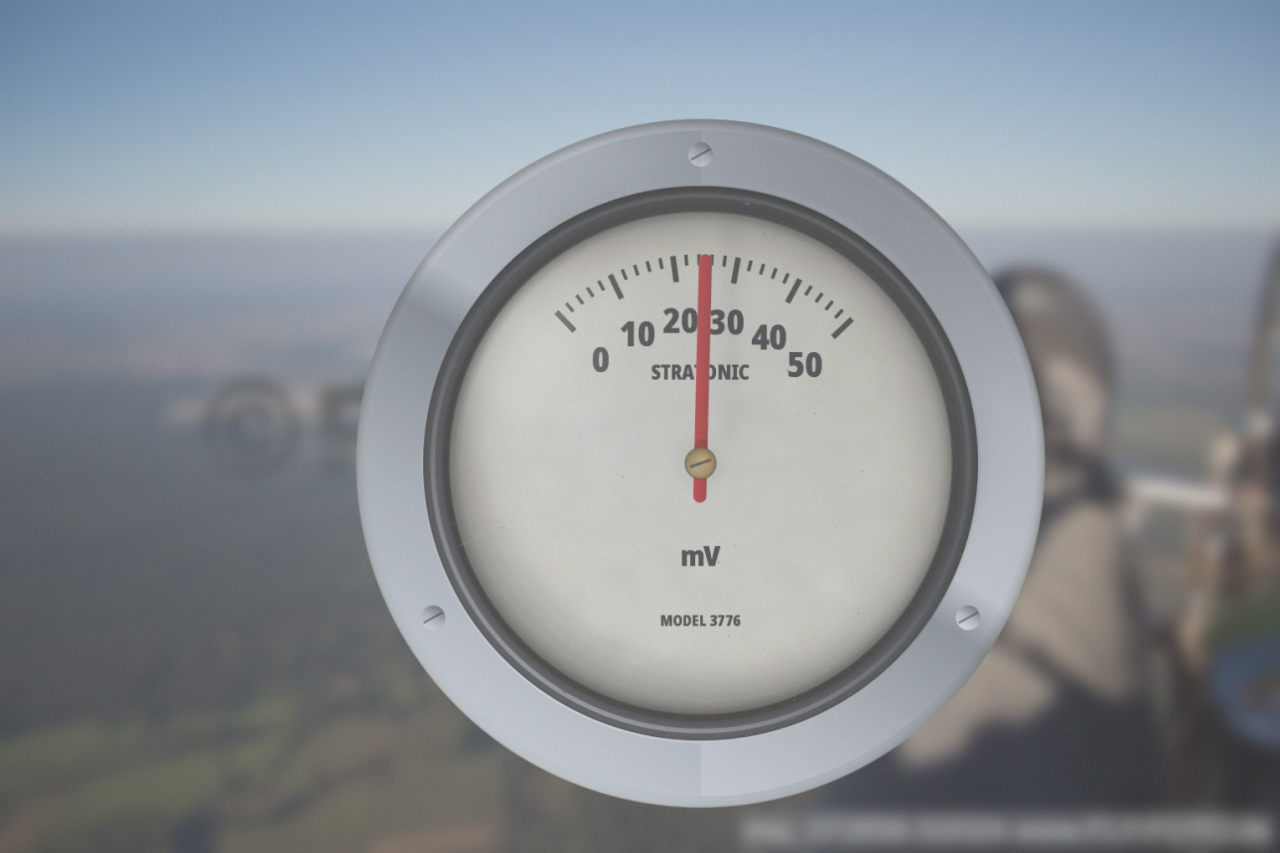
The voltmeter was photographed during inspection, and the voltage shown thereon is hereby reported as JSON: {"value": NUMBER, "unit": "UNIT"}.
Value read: {"value": 25, "unit": "mV"}
